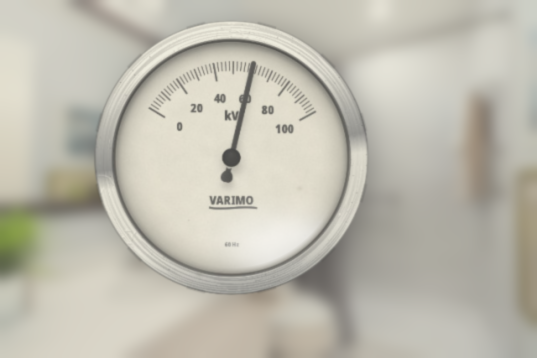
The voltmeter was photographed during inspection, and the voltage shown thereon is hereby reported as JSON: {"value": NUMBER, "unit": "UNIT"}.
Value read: {"value": 60, "unit": "kV"}
